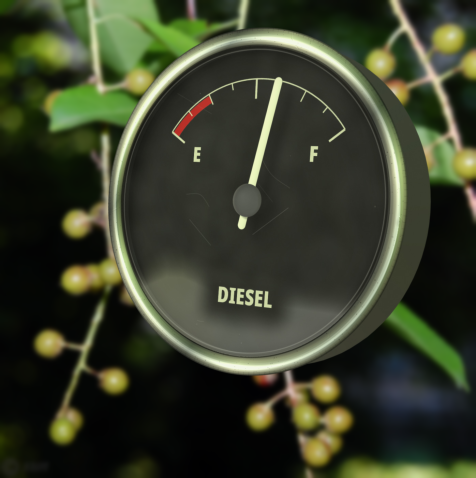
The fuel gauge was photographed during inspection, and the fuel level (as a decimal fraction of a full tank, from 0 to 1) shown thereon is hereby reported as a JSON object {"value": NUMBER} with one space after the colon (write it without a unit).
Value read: {"value": 0.625}
